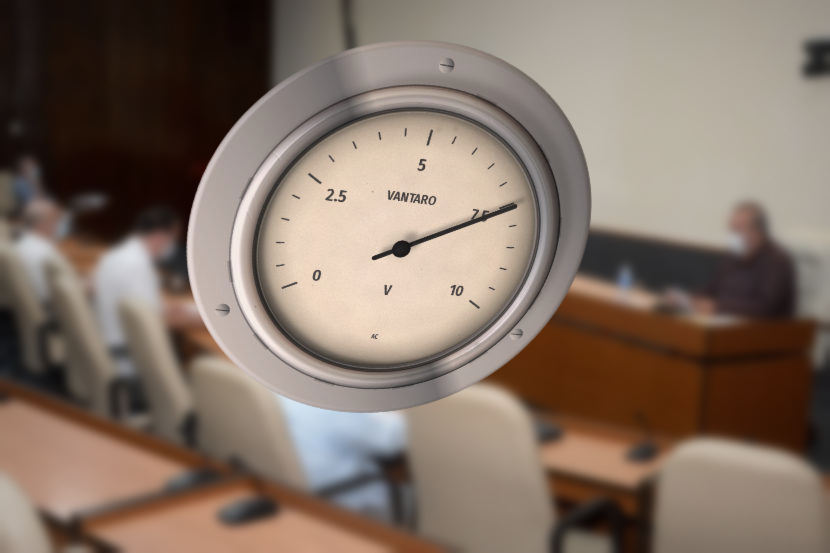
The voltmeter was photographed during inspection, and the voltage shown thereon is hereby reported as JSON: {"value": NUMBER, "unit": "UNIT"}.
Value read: {"value": 7.5, "unit": "V"}
